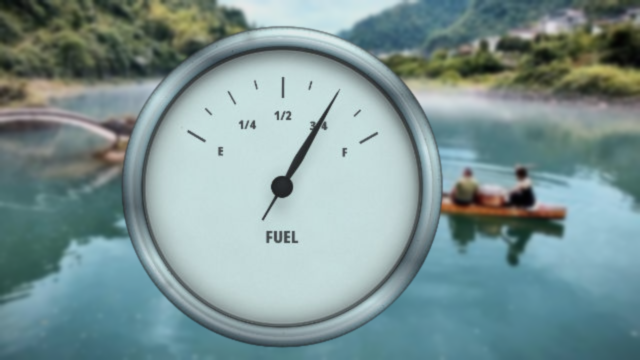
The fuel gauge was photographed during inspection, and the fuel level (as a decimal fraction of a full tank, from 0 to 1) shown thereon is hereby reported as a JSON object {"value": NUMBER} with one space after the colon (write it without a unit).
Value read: {"value": 0.75}
